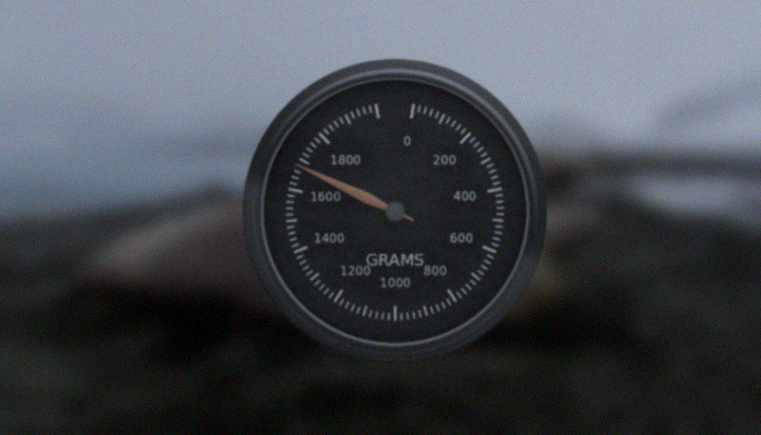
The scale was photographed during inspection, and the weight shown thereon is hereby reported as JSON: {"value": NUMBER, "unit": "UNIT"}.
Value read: {"value": 1680, "unit": "g"}
